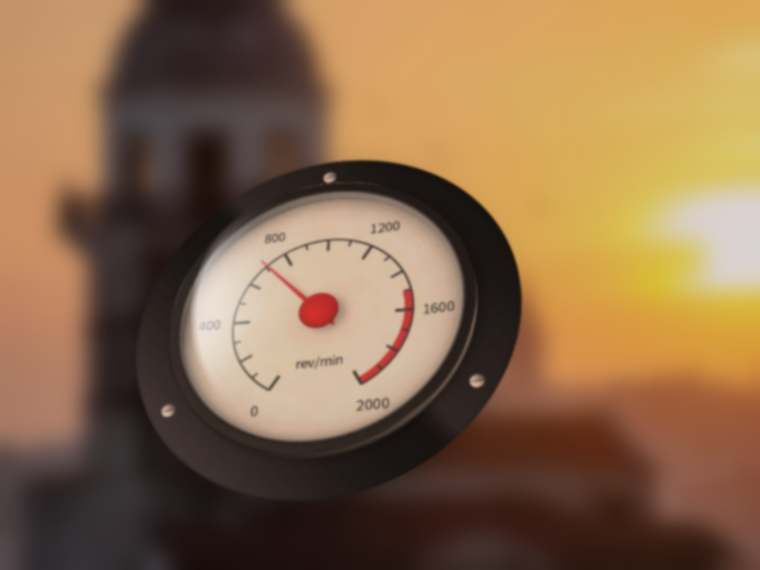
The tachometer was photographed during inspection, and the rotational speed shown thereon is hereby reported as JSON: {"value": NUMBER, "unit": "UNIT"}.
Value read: {"value": 700, "unit": "rpm"}
